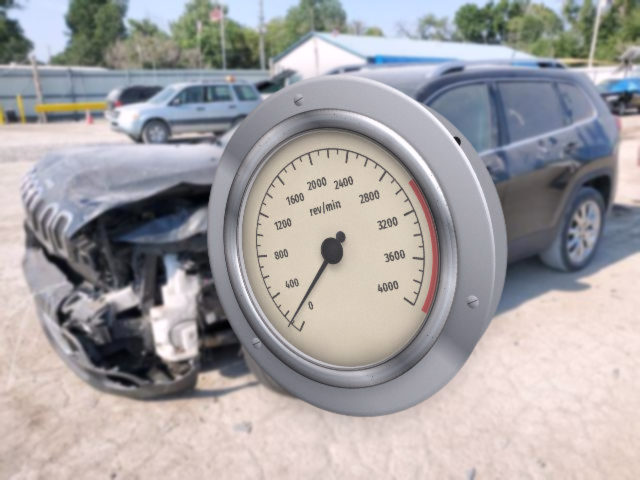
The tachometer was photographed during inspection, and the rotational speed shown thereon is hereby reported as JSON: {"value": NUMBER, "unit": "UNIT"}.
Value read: {"value": 100, "unit": "rpm"}
